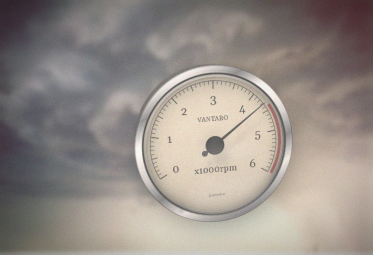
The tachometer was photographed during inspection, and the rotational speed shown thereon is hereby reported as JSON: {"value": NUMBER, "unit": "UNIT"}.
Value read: {"value": 4300, "unit": "rpm"}
